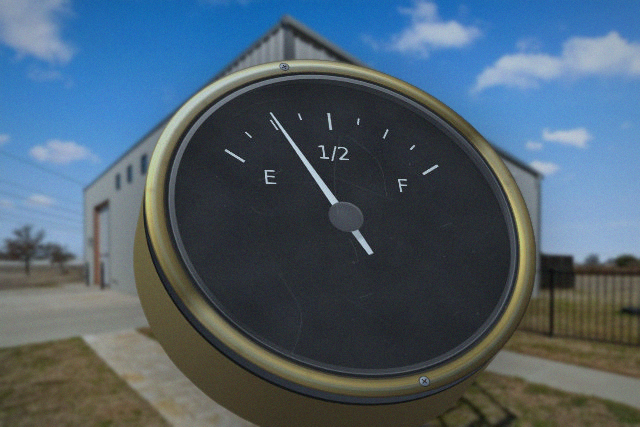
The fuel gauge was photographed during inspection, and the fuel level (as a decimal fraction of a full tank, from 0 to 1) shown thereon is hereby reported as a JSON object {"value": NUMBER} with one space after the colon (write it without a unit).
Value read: {"value": 0.25}
